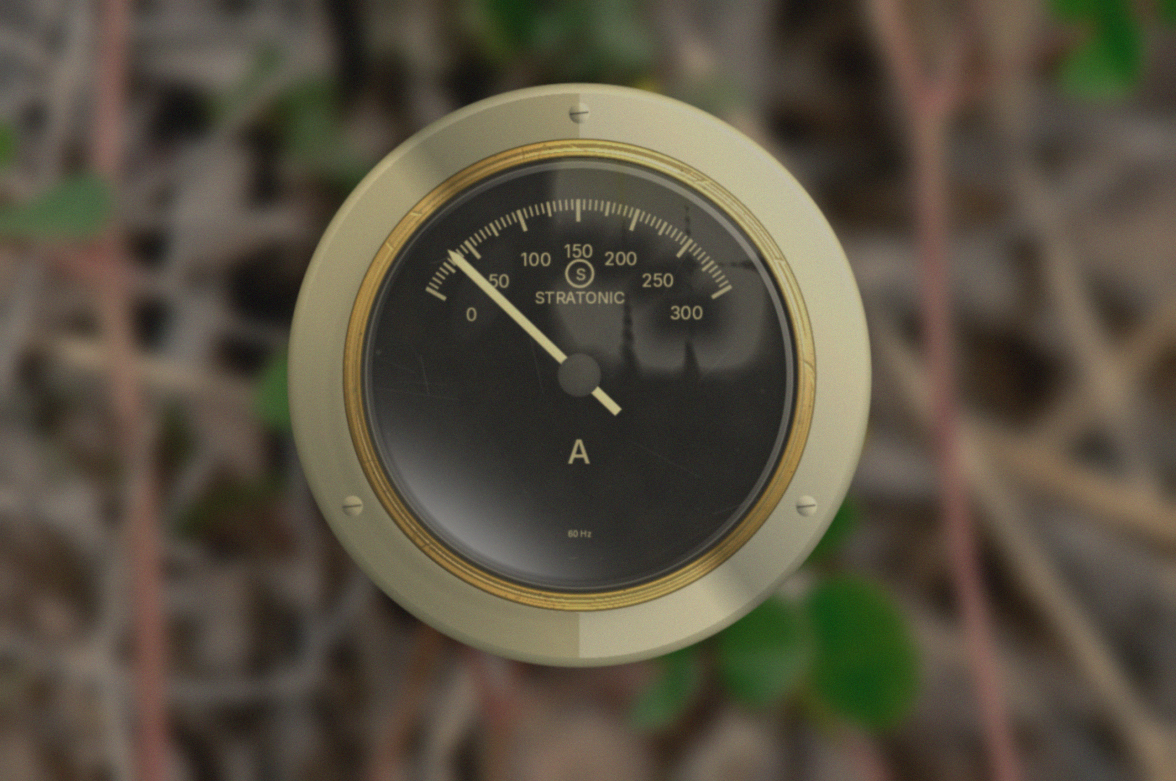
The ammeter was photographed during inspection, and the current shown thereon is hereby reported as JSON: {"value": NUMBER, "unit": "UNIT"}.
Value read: {"value": 35, "unit": "A"}
